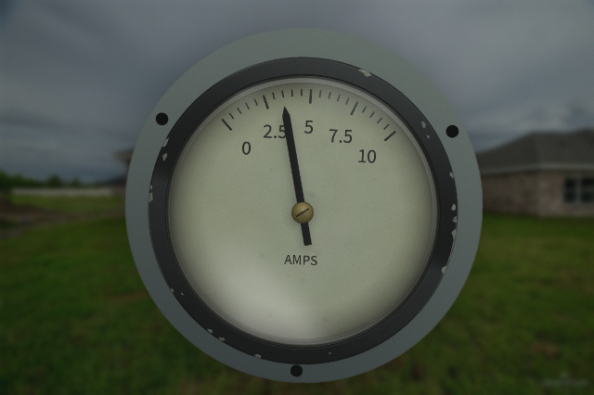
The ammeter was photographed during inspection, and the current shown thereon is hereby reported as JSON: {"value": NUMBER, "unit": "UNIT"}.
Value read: {"value": 3.5, "unit": "A"}
